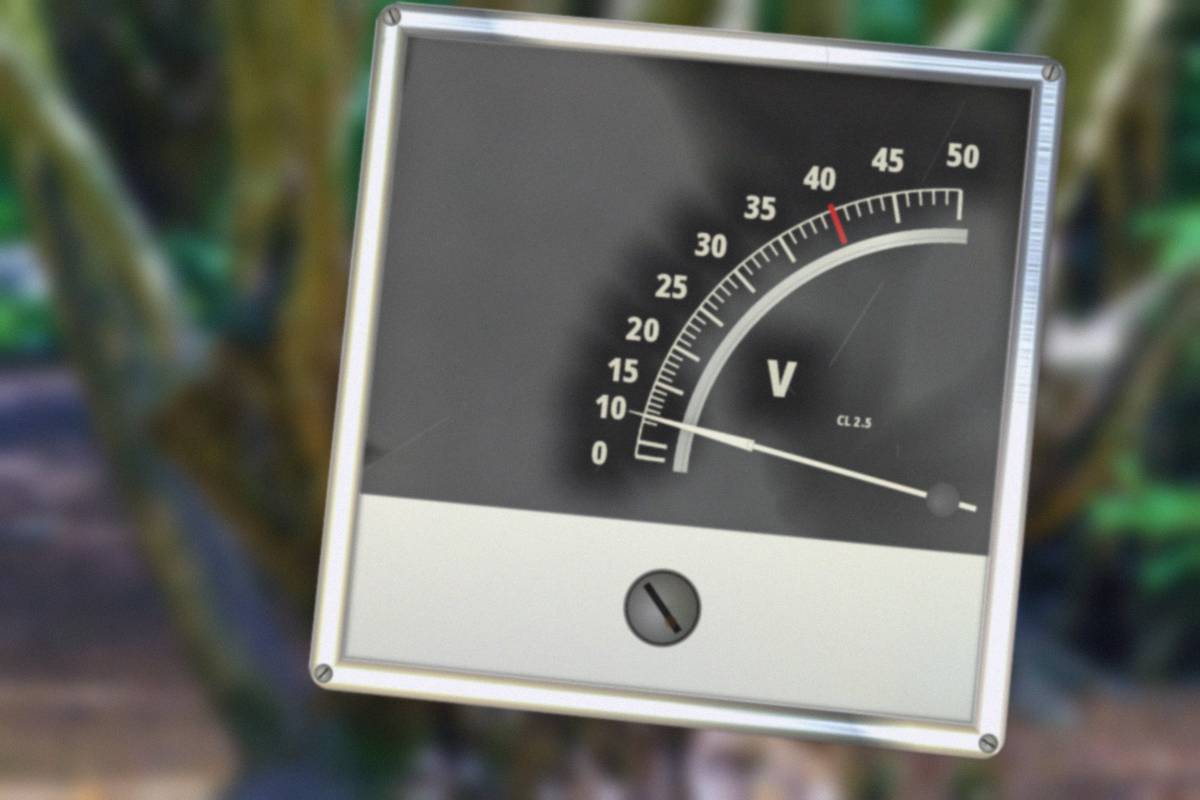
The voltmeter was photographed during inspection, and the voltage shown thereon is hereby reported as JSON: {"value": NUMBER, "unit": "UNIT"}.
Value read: {"value": 10, "unit": "V"}
